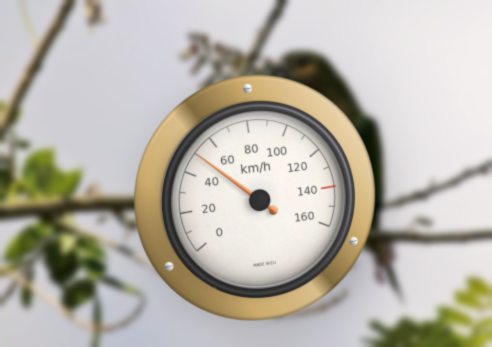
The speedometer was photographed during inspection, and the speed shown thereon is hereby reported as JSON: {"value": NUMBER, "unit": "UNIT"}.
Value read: {"value": 50, "unit": "km/h"}
